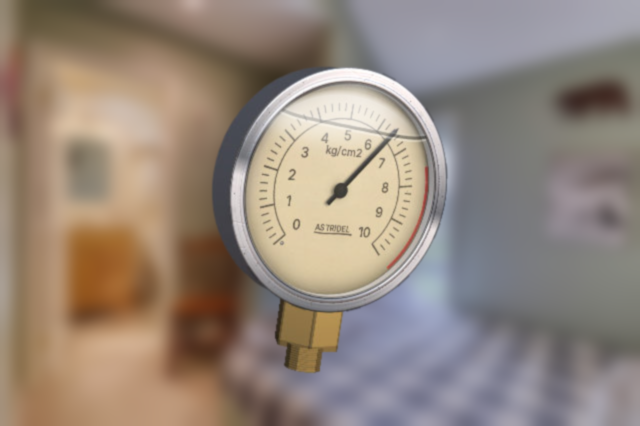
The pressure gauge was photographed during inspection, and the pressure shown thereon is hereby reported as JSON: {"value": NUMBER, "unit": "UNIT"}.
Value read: {"value": 6.4, "unit": "kg/cm²"}
